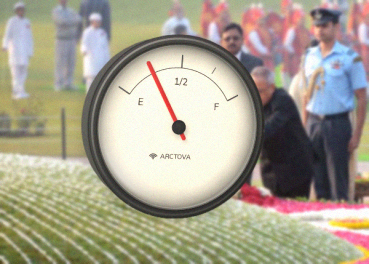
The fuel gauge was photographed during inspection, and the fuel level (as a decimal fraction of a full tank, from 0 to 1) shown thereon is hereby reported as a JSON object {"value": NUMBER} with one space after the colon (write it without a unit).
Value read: {"value": 0.25}
